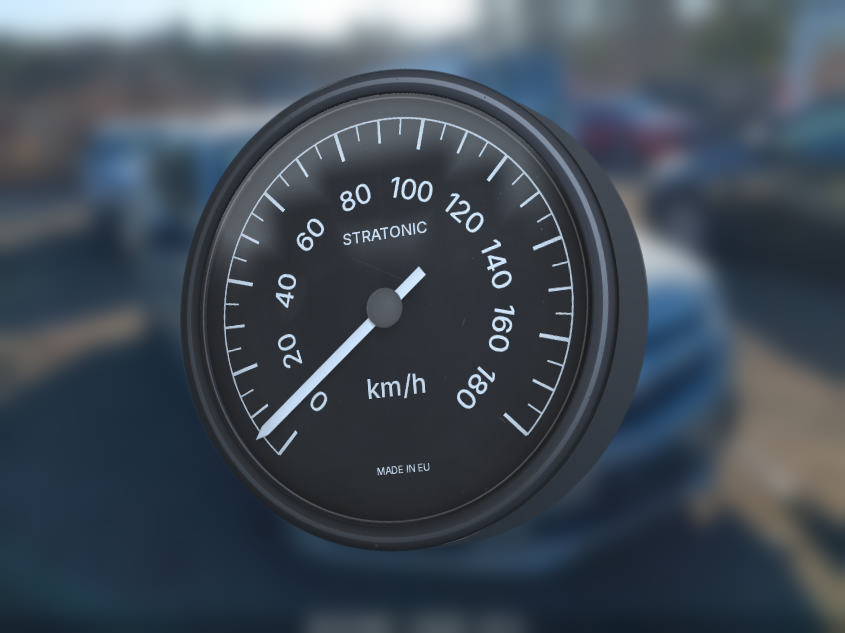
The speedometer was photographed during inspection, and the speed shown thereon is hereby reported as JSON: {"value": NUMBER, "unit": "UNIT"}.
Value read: {"value": 5, "unit": "km/h"}
